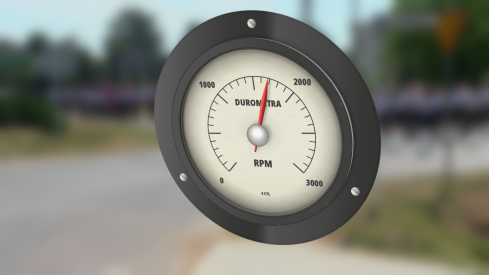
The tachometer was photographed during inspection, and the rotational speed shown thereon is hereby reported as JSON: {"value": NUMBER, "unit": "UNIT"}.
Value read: {"value": 1700, "unit": "rpm"}
